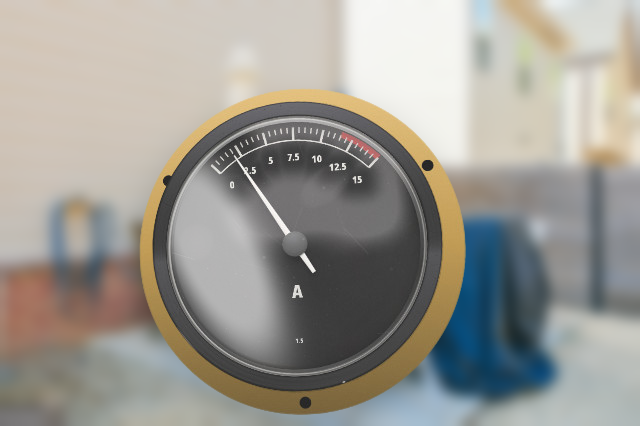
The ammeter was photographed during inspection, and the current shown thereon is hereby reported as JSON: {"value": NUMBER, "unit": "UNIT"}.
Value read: {"value": 2, "unit": "A"}
